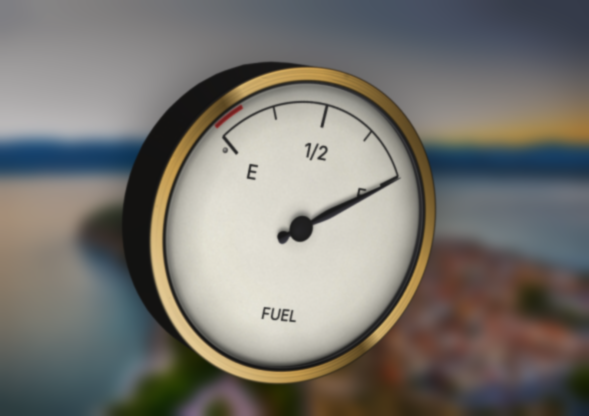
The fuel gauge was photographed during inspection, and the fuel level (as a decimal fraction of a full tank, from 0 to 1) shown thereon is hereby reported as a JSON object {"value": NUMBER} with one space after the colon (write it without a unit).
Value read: {"value": 1}
